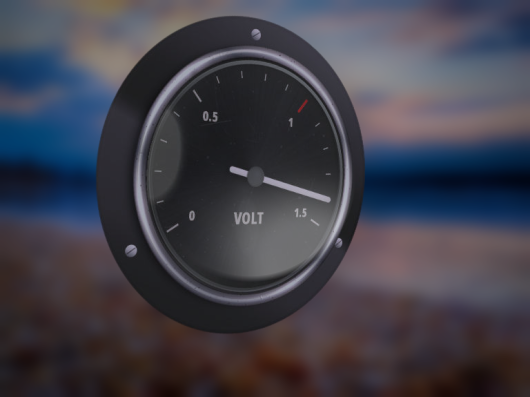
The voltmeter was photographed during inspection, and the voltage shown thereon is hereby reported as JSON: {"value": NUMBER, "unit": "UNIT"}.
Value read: {"value": 1.4, "unit": "V"}
